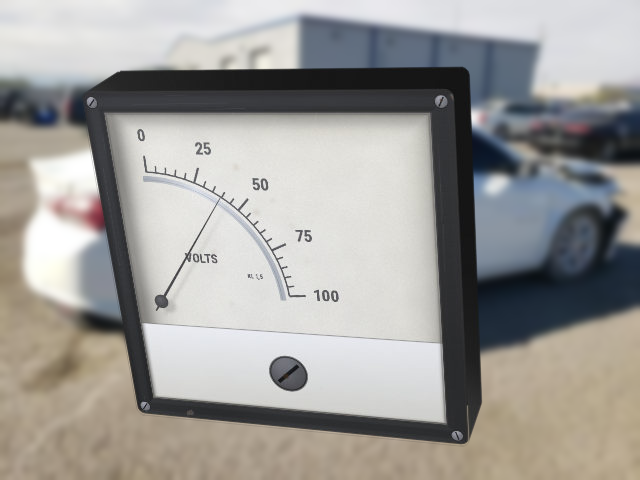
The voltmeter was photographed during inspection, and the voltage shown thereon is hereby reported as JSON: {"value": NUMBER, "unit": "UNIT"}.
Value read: {"value": 40, "unit": "V"}
